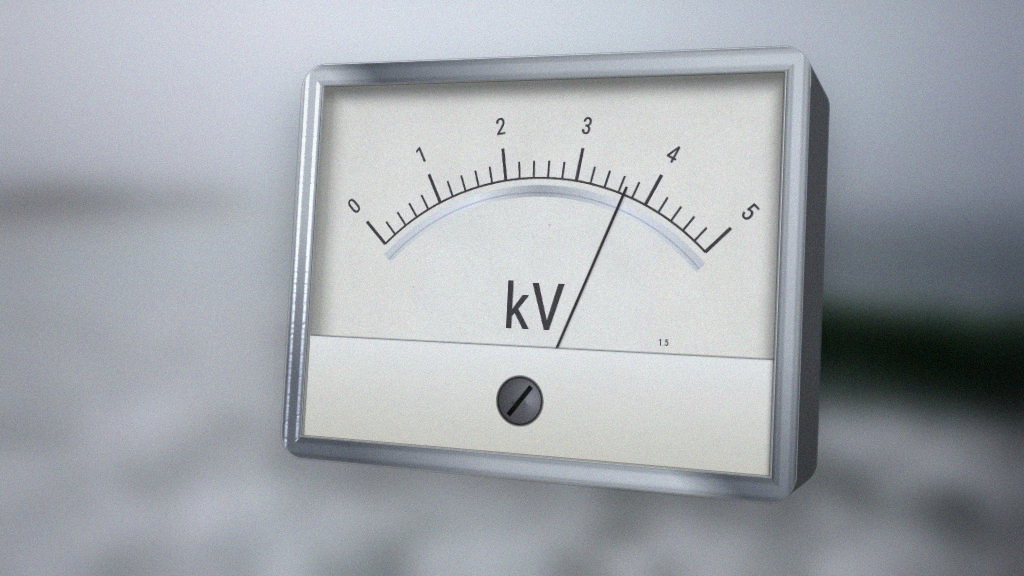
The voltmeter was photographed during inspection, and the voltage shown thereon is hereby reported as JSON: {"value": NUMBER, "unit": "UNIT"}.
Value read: {"value": 3.7, "unit": "kV"}
